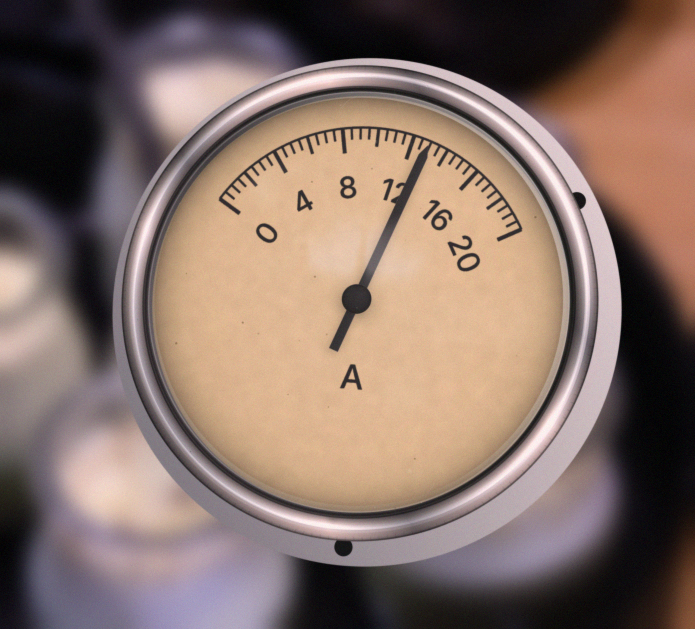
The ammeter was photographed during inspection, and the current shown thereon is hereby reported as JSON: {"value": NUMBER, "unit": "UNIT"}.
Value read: {"value": 13, "unit": "A"}
